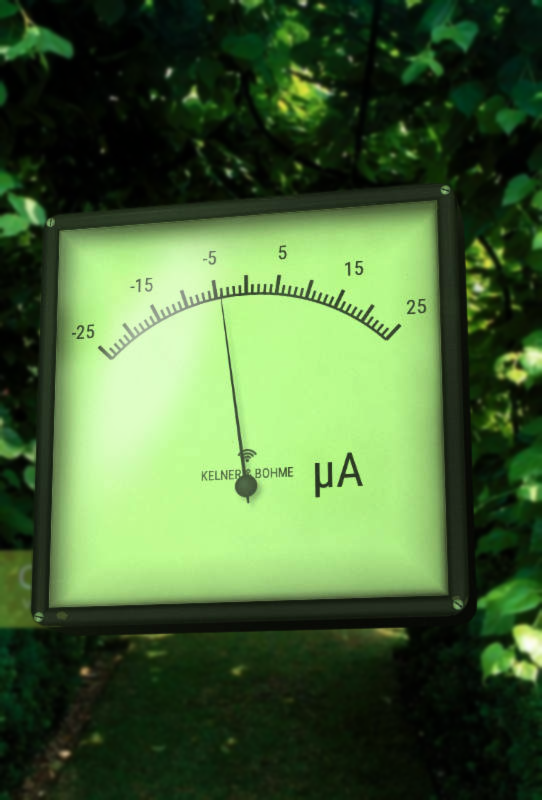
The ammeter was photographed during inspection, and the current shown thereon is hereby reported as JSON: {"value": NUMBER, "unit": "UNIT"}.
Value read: {"value": -4, "unit": "µA"}
